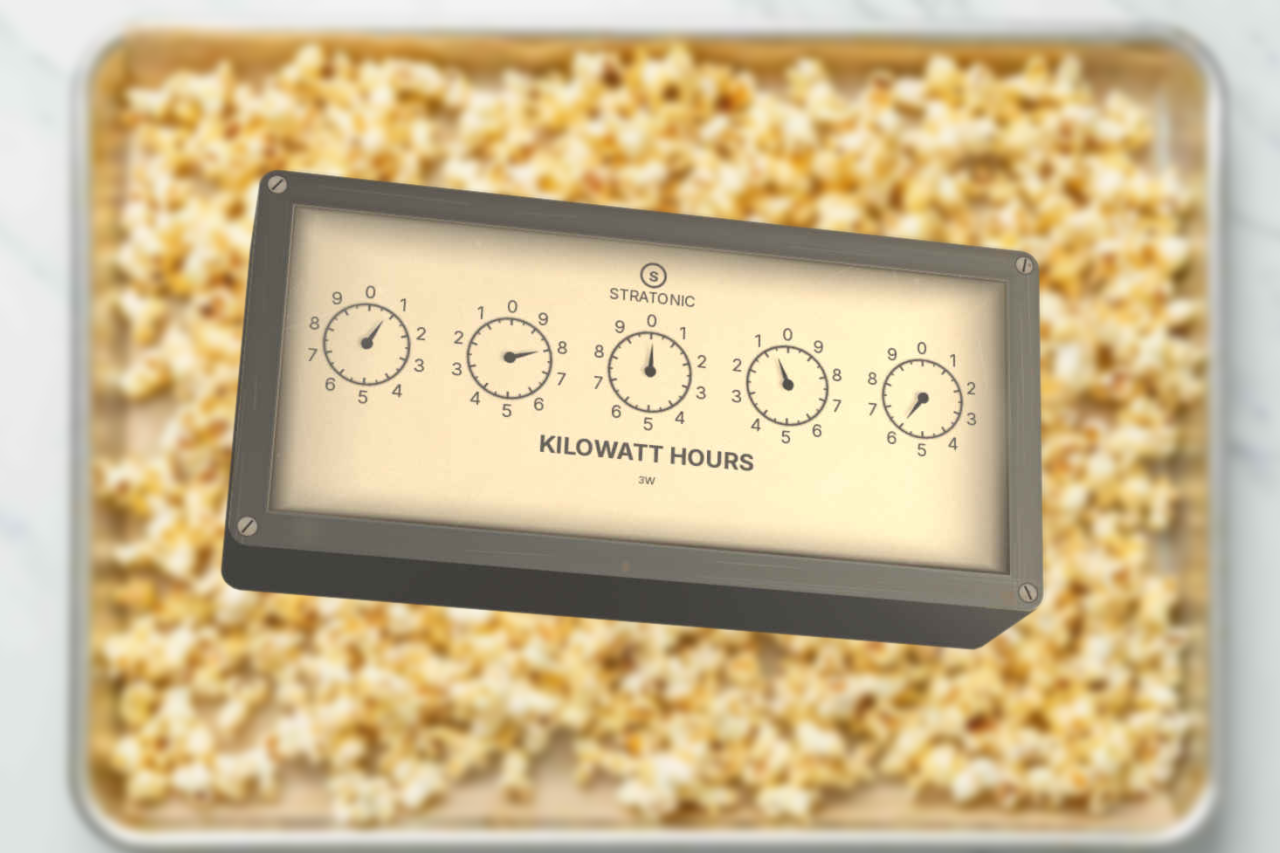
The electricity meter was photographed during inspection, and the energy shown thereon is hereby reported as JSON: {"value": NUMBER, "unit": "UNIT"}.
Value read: {"value": 8006, "unit": "kWh"}
